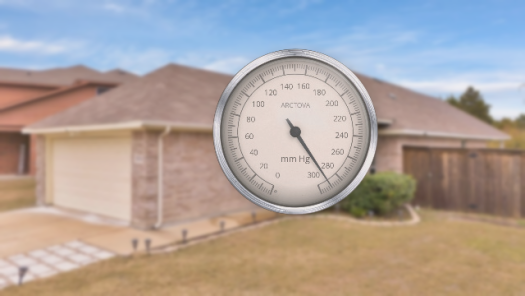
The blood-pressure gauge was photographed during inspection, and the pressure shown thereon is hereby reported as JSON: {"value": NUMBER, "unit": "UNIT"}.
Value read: {"value": 290, "unit": "mmHg"}
